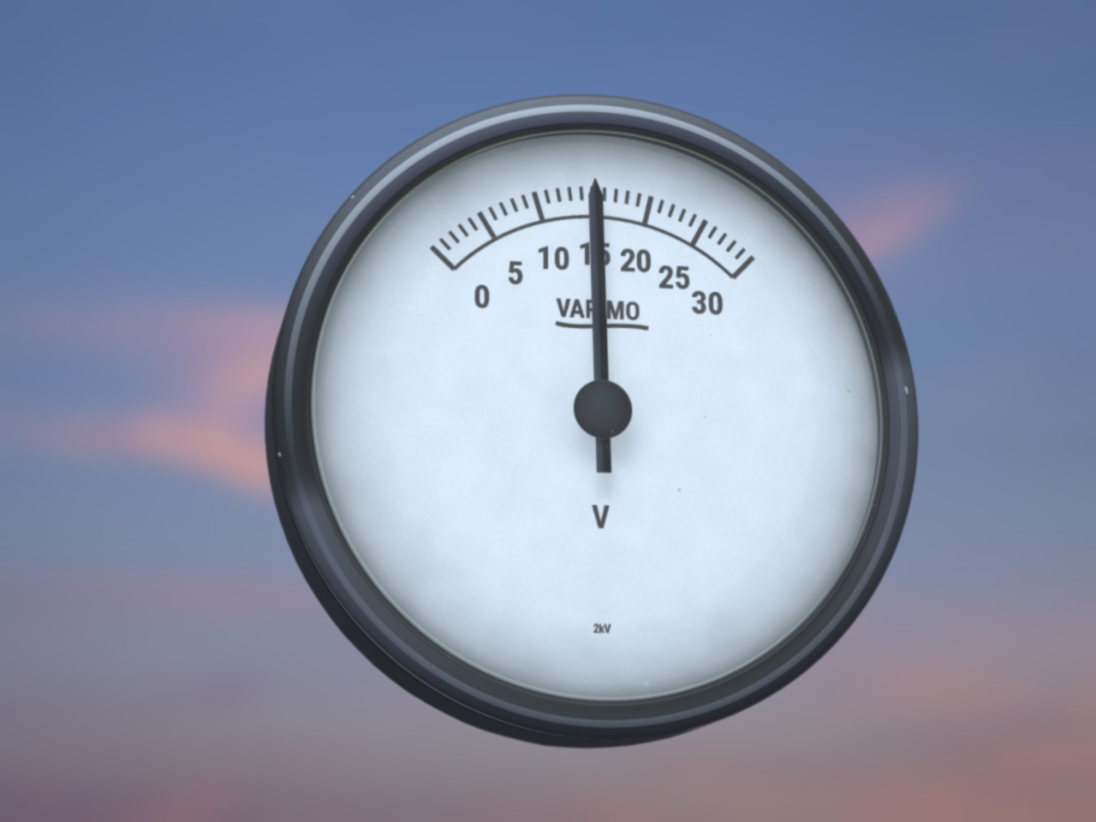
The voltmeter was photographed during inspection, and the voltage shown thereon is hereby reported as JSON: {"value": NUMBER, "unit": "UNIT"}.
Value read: {"value": 15, "unit": "V"}
